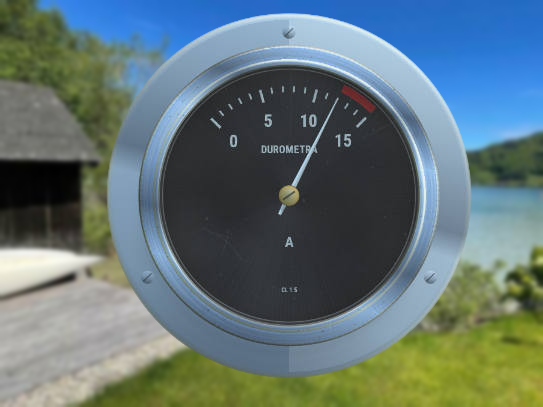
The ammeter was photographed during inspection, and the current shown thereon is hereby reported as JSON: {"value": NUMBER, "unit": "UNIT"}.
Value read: {"value": 12, "unit": "A"}
